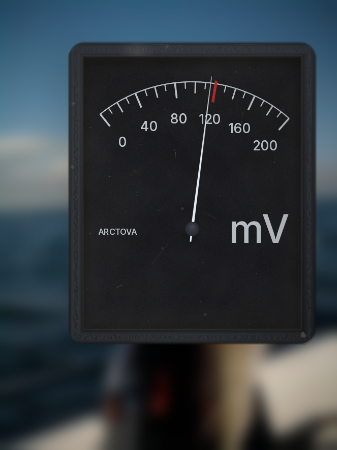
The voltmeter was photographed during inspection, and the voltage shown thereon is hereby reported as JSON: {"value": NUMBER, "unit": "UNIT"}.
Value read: {"value": 115, "unit": "mV"}
